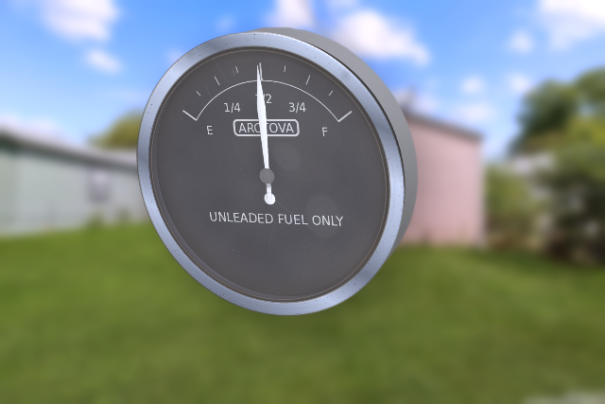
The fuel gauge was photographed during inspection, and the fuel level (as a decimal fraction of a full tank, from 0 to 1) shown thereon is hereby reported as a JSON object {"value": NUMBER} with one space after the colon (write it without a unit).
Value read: {"value": 0.5}
